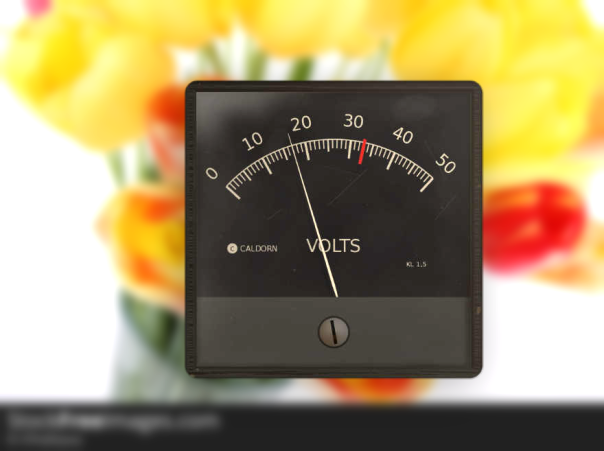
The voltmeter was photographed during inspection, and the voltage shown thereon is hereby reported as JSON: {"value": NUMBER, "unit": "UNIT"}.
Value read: {"value": 17, "unit": "V"}
